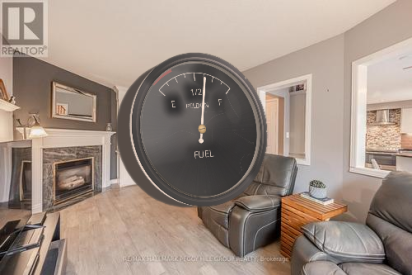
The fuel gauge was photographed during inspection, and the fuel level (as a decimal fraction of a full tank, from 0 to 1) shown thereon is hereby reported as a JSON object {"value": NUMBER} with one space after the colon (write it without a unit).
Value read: {"value": 0.625}
